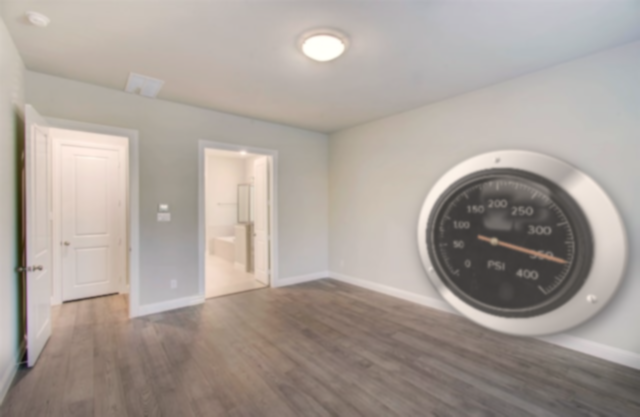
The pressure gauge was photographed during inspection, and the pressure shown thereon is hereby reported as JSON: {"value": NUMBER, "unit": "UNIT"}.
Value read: {"value": 350, "unit": "psi"}
